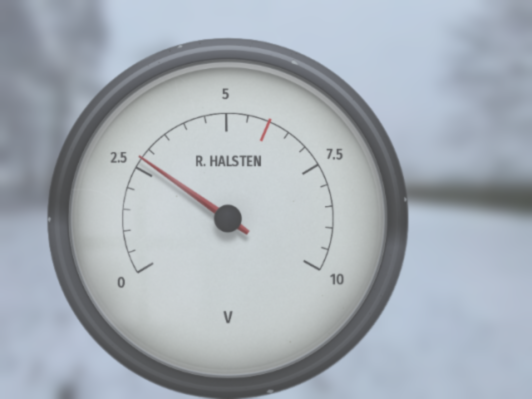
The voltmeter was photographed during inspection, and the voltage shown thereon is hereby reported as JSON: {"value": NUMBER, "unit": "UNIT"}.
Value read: {"value": 2.75, "unit": "V"}
